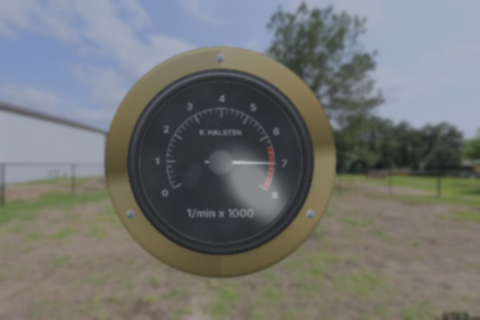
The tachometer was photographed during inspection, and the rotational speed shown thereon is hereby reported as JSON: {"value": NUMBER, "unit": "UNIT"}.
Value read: {"value": 7000, "unit": "rpm"}
